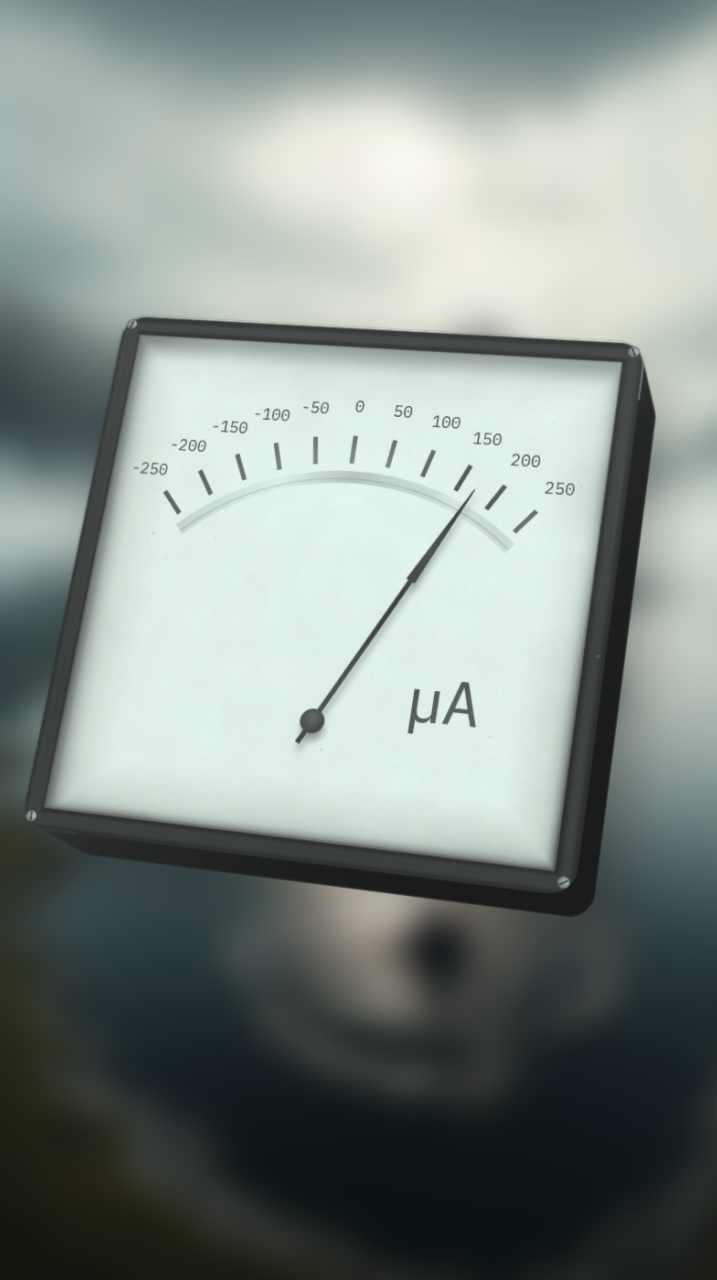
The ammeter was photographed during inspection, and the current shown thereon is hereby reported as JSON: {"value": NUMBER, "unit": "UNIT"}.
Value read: {"value": 175, "unit": "µA"}
